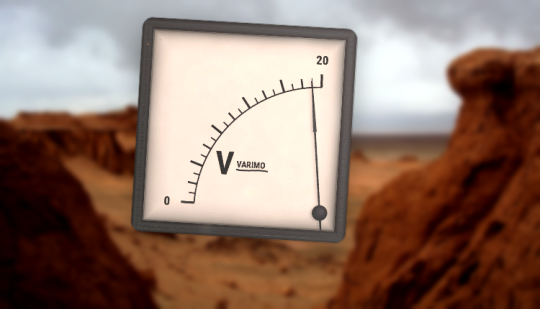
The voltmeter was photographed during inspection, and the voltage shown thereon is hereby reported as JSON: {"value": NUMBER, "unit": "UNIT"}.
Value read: {"value": 19, "unit": "V"}
